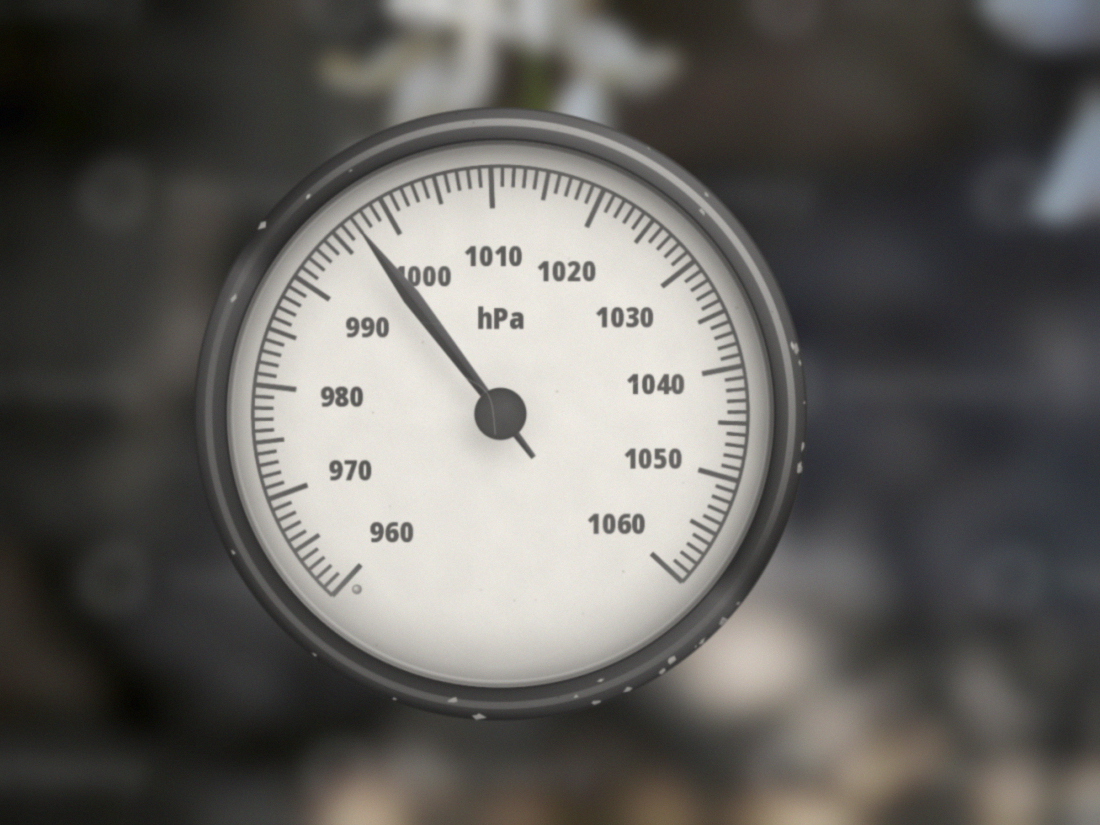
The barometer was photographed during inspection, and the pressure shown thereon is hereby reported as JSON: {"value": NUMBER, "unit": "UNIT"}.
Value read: {"value": 997, "unit": "hPa"}
